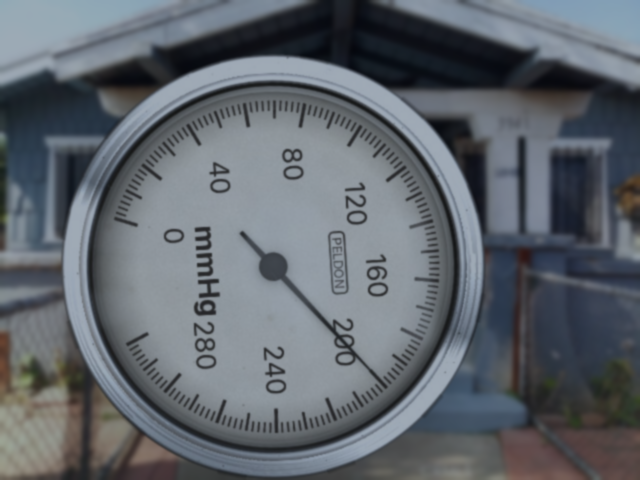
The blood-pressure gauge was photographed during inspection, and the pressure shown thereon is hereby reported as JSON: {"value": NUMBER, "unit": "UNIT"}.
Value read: {"value": 200, "unit": "mmHg"}
